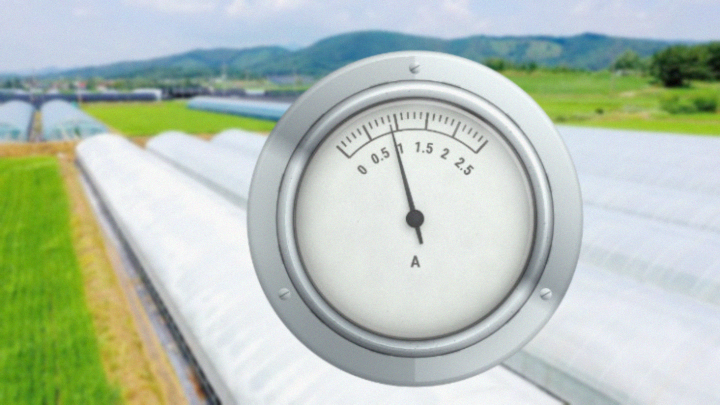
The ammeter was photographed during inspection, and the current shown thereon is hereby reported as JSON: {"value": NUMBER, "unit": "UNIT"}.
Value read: {"value": 0.9, "unit": "A"}
